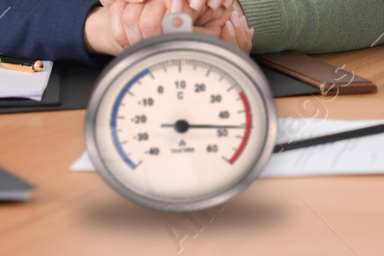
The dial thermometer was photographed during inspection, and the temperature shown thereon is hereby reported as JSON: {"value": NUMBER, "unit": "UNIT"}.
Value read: {"value": 45, "unit": "°C"}
